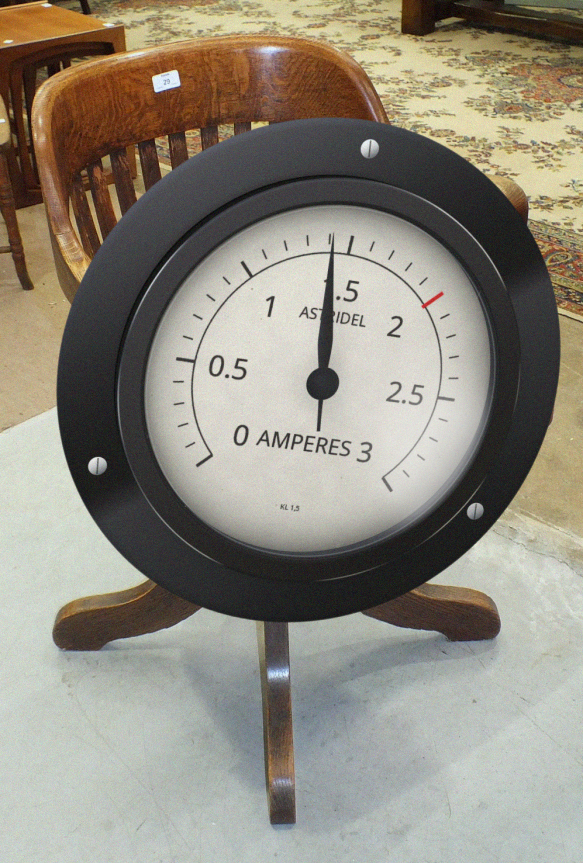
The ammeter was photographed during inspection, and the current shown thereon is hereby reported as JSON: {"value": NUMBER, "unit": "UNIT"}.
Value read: {"value": 1.4, "unit": "A"}
